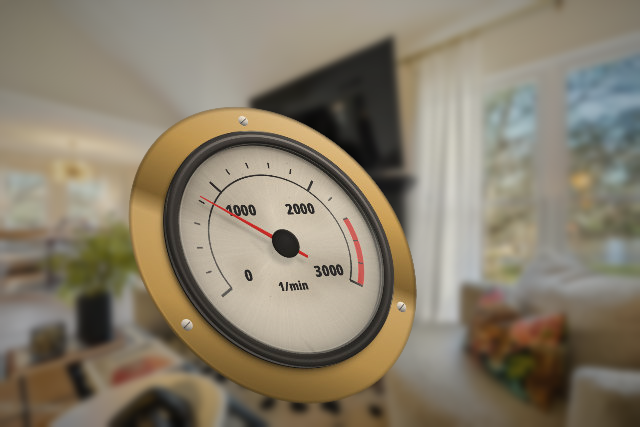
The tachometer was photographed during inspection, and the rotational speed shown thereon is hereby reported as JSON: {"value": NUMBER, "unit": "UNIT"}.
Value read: {"value": 800, "unit": "rpm"}
